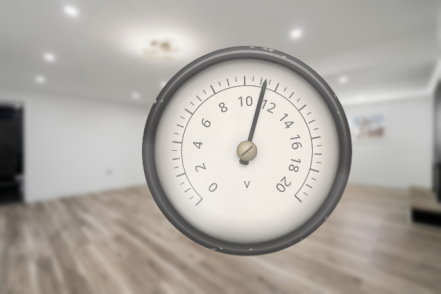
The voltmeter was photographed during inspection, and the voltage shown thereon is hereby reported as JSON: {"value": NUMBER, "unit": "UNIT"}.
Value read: {"value": 11.25, "unit": "V"}
